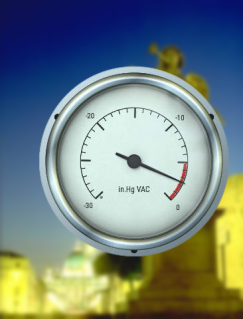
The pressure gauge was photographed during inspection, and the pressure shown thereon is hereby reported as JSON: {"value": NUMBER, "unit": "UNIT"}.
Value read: {"value": -2.5, "unit": "inHg"}
